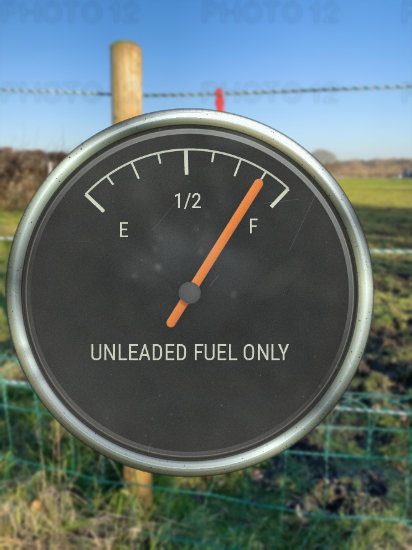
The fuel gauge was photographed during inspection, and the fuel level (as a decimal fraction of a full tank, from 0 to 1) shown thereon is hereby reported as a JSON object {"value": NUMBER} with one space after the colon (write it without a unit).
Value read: {"value": 0.875}
